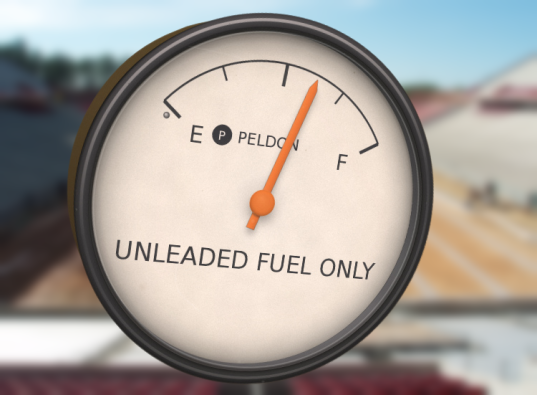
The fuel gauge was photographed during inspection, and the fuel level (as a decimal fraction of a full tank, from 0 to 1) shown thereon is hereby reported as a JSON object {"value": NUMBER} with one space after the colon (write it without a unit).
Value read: {"value": 0.625}
